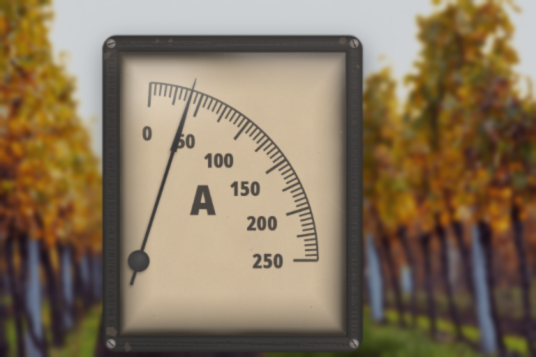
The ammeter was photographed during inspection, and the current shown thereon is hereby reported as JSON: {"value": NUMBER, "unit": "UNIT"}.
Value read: {"value": 40, "unit": "A"}
